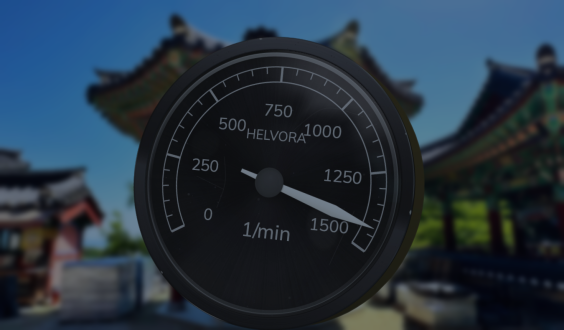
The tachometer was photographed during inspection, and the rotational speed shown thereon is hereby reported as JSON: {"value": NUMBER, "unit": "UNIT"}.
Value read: {"value": 1425, "unit": "rpm"}
